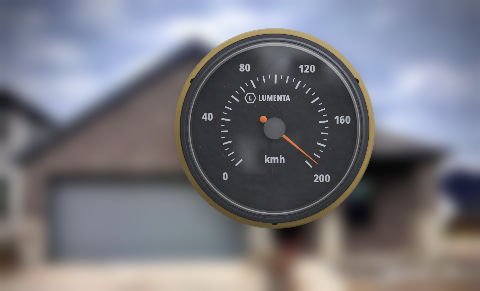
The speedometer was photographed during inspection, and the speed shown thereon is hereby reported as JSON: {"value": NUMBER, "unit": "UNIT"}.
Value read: {"value": 195, "unit": "km/h"}
